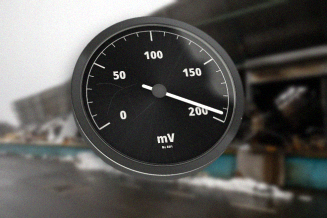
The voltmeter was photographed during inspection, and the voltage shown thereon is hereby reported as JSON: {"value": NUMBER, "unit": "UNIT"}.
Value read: {"value": 195, "unit": "mV"}
